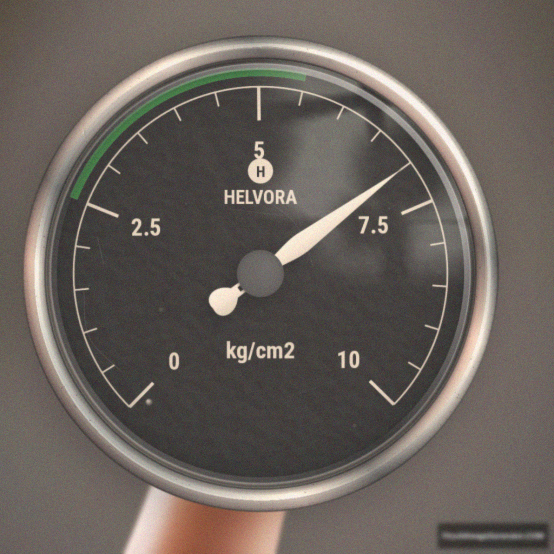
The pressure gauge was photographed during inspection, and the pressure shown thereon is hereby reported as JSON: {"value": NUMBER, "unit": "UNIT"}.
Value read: {"value": 7, "unit": "kg/cm²"}
